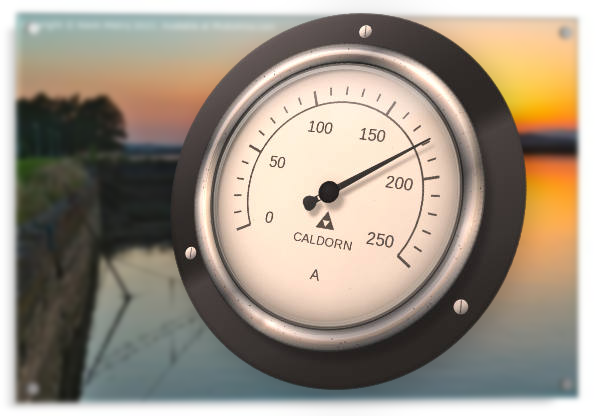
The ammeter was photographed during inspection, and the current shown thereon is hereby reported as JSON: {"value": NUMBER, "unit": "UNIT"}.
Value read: {"value": 180, "unit": "A"}
